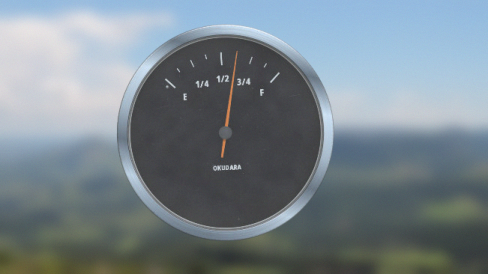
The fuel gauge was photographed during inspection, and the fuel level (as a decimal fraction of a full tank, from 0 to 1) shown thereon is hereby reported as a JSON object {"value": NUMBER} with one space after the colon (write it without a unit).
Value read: {"value": 0.625}
